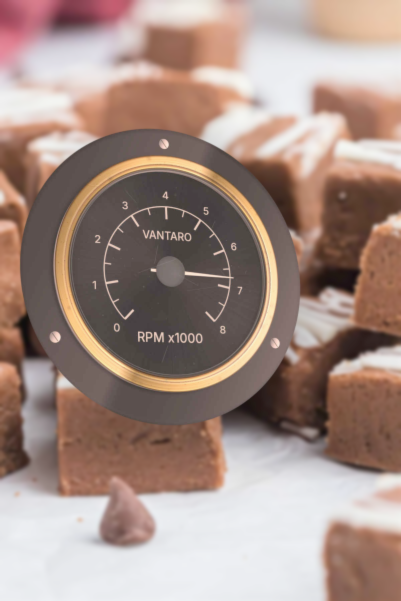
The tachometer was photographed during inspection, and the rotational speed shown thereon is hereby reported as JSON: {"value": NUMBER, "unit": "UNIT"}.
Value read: {"value": 6750, "unit": "rpm"}
